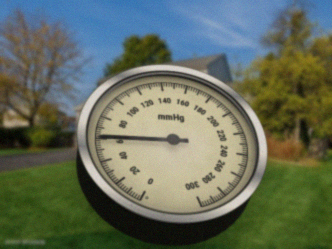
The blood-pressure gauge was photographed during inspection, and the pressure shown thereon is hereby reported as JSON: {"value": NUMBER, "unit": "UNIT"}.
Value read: {"value": 60, "unit": "mmHg"}
